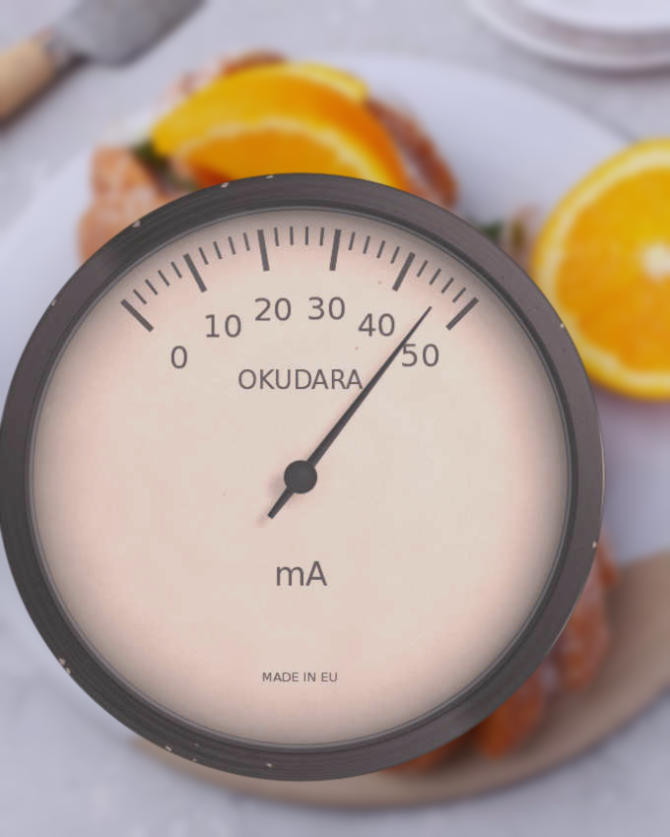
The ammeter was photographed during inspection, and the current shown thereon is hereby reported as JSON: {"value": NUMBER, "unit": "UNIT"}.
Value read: {"value": 46, "unit": "mA"}
